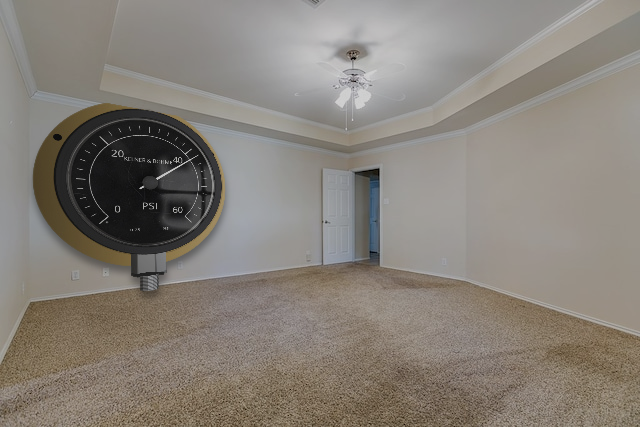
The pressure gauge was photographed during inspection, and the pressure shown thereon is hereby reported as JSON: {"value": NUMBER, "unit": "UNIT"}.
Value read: {"value": 42, "unit": "psi"}
